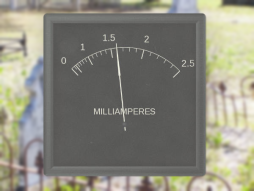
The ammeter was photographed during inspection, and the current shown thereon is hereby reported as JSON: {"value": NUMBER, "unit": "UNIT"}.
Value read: {"value": 1.6, "unit": "mA"}
